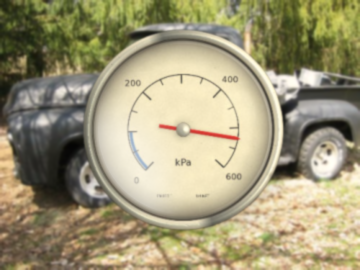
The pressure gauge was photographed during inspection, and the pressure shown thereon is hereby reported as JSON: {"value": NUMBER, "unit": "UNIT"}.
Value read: {"value": 525, "unit": "kPa"}
